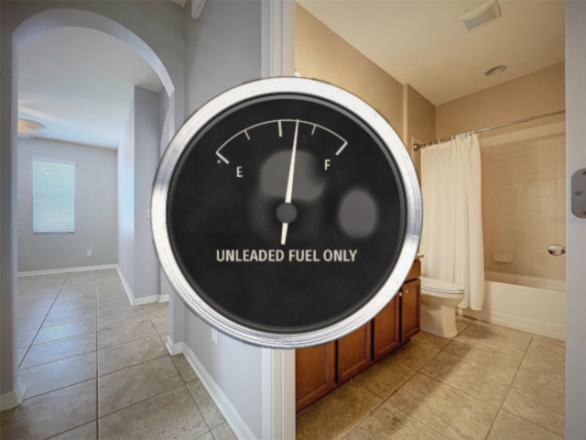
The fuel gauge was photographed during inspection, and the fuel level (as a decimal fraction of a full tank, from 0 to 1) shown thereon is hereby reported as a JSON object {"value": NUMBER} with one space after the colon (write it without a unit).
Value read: {"value": 0.625}
